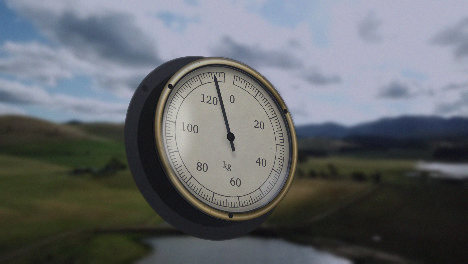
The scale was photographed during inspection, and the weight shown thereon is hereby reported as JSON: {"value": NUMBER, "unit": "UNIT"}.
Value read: {"value": 125, "unit": "kg"}
